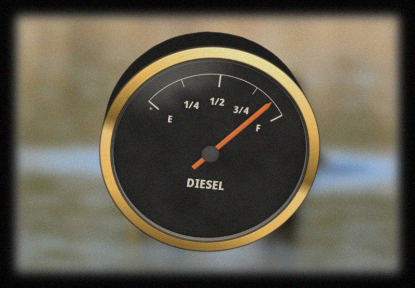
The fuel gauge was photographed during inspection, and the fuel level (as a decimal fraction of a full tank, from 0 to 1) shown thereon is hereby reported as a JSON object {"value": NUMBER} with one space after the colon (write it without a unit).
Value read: {"value": 0.875}
